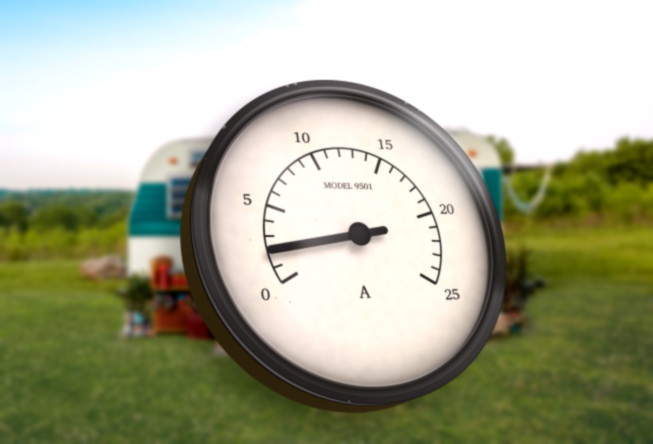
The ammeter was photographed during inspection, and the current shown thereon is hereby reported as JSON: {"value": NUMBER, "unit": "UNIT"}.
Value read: {"value": 2, "unit": "A"}
